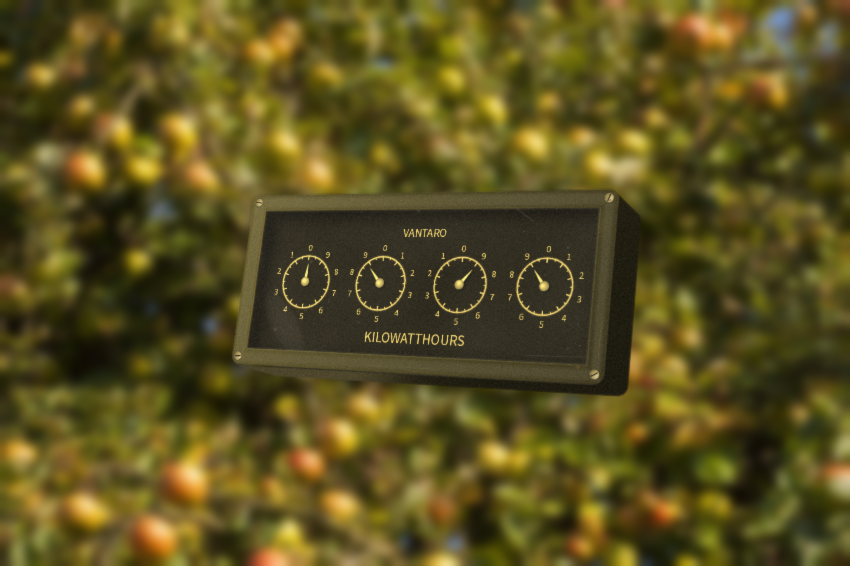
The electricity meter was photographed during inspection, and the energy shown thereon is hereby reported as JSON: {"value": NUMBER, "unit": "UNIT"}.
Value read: {"value": 9889, "unit": "kWh"}
